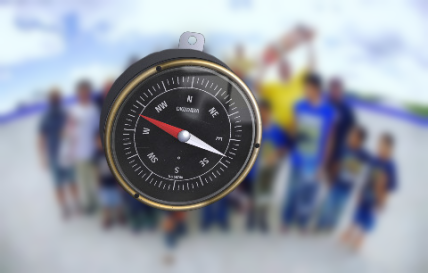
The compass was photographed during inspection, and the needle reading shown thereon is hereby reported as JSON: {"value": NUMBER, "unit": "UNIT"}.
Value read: {"value": 290, "unit": "°"}
